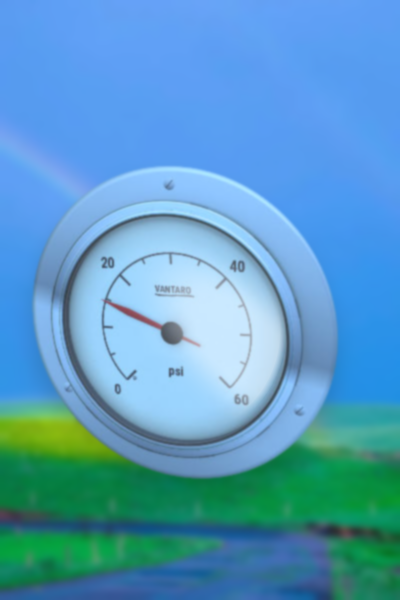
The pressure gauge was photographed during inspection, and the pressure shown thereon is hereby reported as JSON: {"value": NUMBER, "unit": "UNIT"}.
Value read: {"value": 15, "unit": "psi"}
